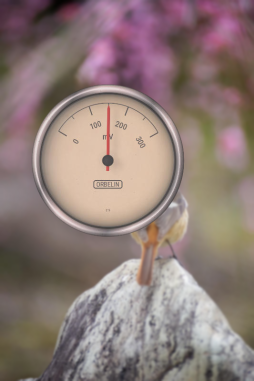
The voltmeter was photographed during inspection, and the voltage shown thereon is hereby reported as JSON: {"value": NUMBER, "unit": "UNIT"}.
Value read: {"value": 150, "unit": "mV"}
